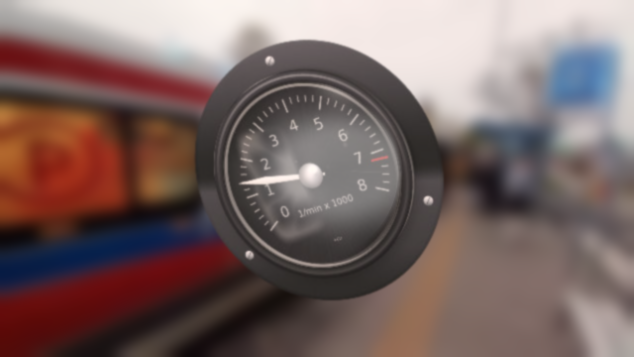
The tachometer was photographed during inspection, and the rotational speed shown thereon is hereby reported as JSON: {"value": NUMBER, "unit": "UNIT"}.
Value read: {"value": 1400, "unit": "rpm"}
